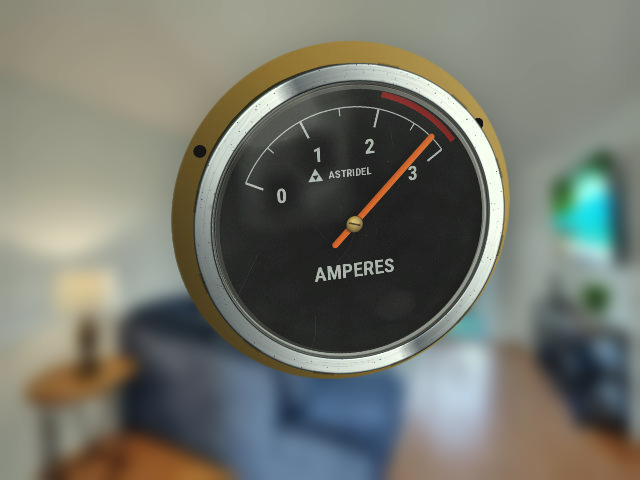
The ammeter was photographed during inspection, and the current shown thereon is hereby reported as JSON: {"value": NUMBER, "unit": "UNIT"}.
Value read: {"value": 2.75, "unit": "A"}
